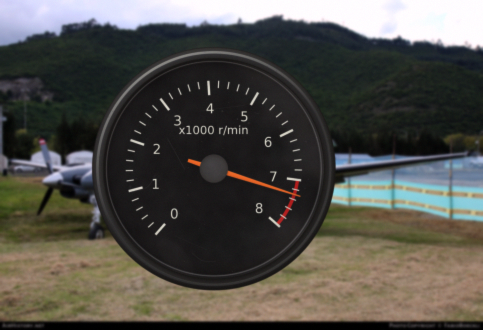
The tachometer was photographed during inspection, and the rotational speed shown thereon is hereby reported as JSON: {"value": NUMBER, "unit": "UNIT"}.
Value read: {"value": 7300, "unit": "rpm"}
